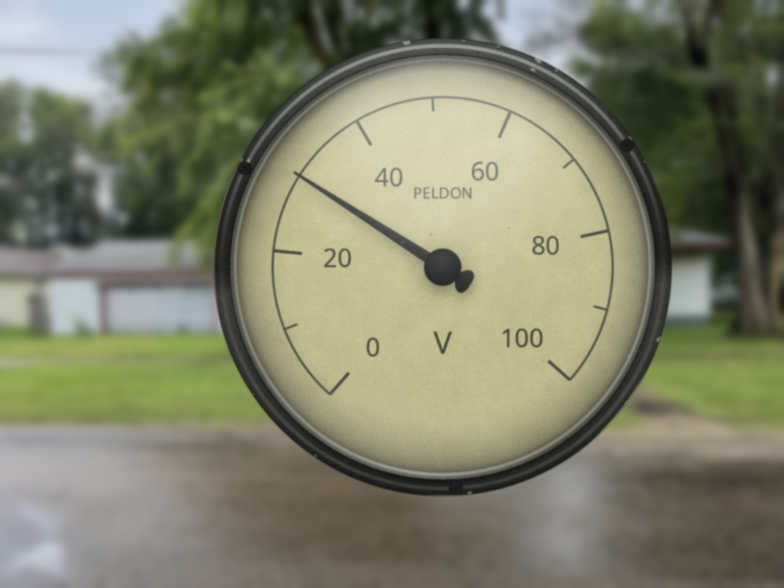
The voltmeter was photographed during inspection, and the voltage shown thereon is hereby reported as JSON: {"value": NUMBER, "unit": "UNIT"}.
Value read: {"value": 30, "unit": "V"}
